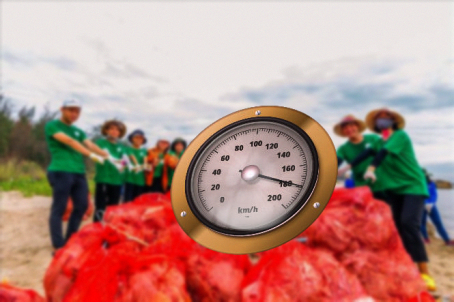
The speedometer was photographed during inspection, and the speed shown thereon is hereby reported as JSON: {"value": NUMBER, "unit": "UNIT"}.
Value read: {"value": 180, "unit": "km/h"}
